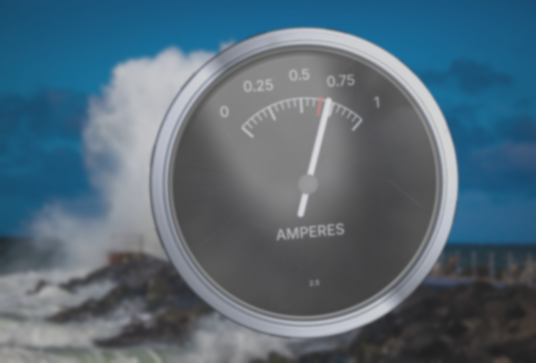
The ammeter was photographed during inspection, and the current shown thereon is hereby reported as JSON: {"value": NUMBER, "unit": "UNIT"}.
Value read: {"value": 0.7, "unit": "A"}
